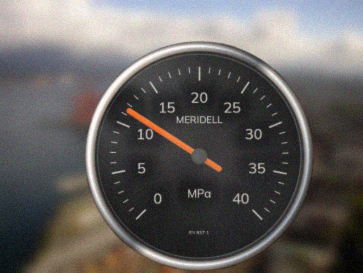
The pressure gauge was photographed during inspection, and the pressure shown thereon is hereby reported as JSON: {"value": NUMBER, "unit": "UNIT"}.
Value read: {"value": 11.5, "unit": "MPa"}
